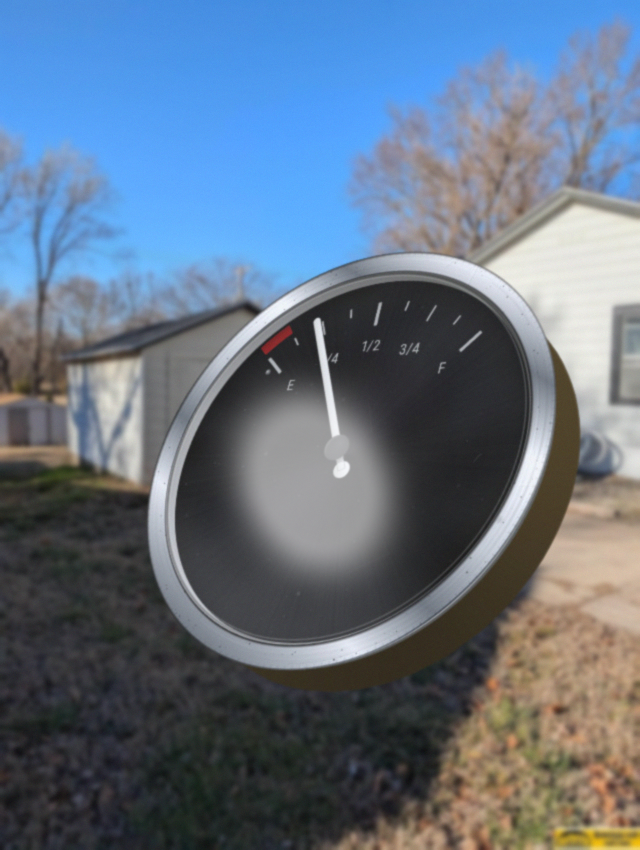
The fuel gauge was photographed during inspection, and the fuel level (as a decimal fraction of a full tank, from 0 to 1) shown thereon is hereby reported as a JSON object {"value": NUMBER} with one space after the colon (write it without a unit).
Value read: {"value": 0.25}
